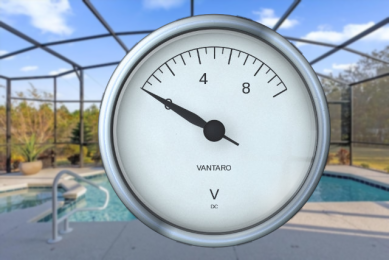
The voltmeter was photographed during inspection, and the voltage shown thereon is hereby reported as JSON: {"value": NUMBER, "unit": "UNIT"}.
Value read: {"value": 0, "unit": "V"}
